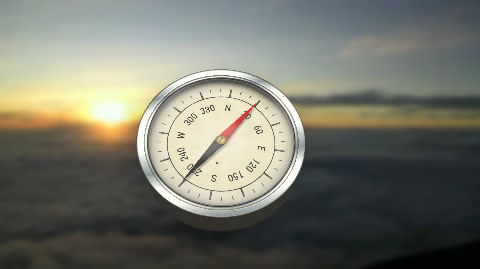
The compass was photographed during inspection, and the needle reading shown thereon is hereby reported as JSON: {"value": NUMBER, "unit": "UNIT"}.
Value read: {"value": 30, "unit": "°"}
